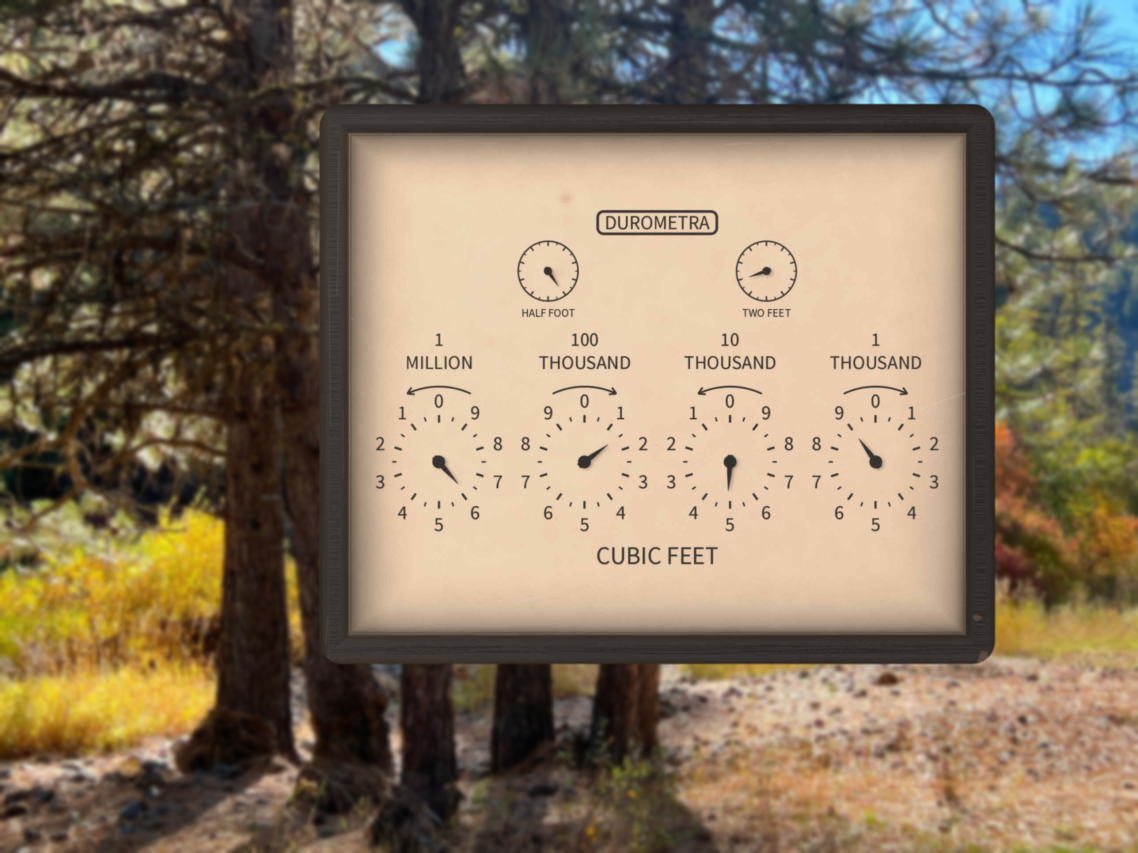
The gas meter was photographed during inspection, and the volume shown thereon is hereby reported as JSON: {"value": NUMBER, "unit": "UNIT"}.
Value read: {"value": 614900, "unit": "ft³"}
